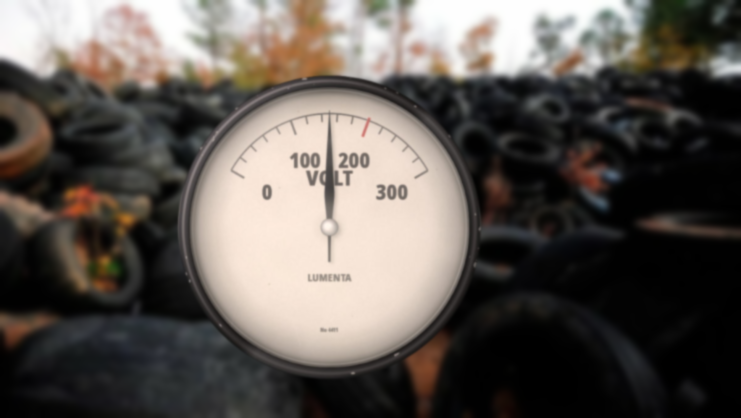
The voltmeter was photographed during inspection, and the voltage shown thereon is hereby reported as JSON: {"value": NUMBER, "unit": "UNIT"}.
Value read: {"value": 150, "unit": "V"}
